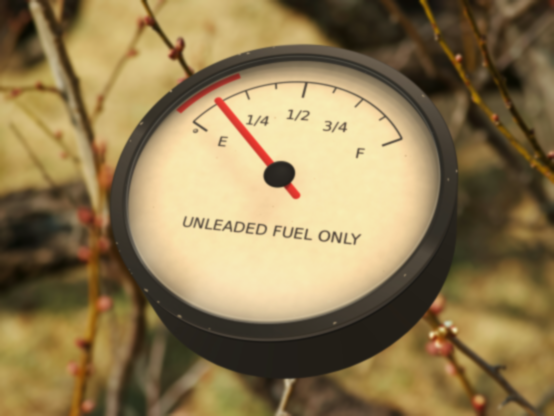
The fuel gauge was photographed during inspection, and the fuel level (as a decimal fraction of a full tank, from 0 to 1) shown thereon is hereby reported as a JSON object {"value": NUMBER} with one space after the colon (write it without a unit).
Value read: {"value": 0.125}
